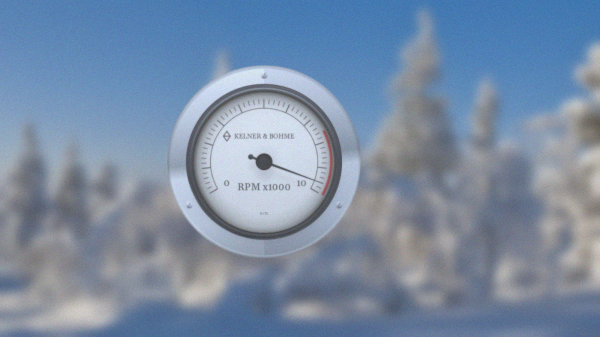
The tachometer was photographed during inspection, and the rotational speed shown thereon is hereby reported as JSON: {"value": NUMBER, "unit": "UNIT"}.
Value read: {"value": 9600, "unit": "rpm"}
